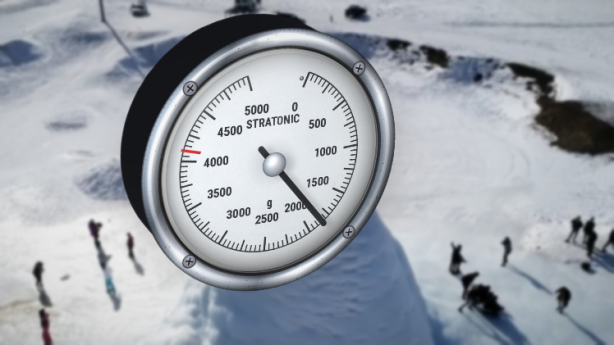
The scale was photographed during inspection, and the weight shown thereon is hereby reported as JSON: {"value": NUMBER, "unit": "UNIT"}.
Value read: {"value": 1850, "unit": "g"}
